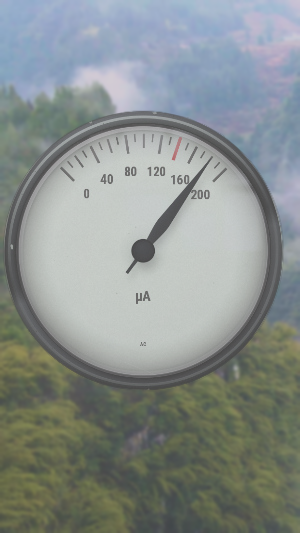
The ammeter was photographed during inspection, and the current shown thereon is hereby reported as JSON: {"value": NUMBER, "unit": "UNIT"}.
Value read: {"value": 180, "unit": "µA"}
